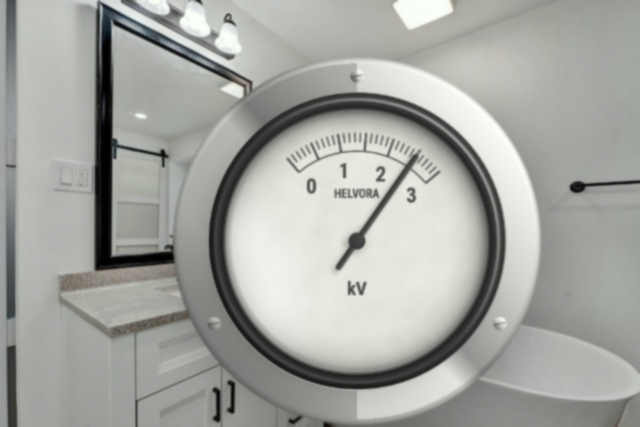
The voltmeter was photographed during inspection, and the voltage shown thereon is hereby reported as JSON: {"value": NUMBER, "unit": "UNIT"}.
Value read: {"value": 2.5, "unit": "kV"}
